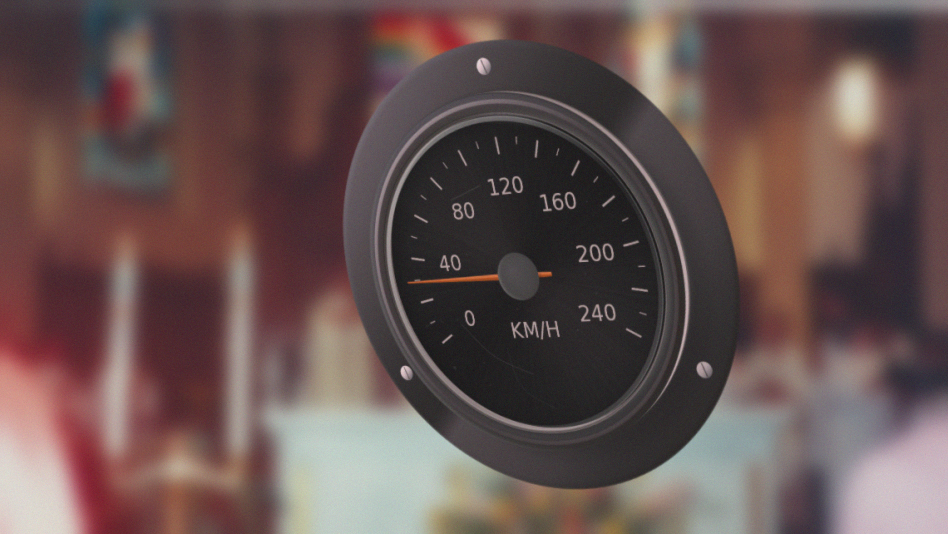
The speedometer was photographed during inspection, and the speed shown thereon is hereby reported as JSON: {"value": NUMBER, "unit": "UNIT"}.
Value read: {"value": 30, "unit": "km/h"}
